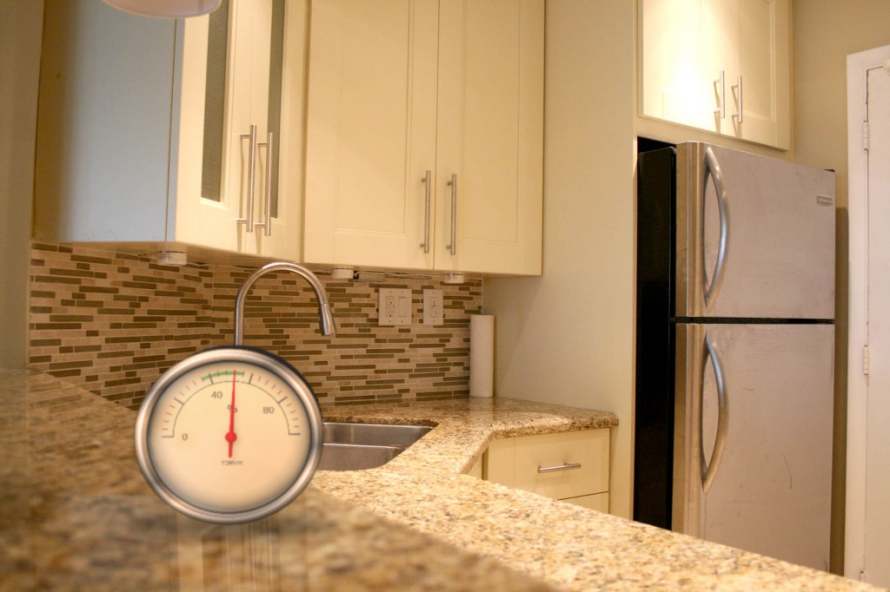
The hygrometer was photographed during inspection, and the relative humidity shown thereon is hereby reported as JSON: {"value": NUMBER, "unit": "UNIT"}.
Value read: {"value": 52, "unit": "%"}
